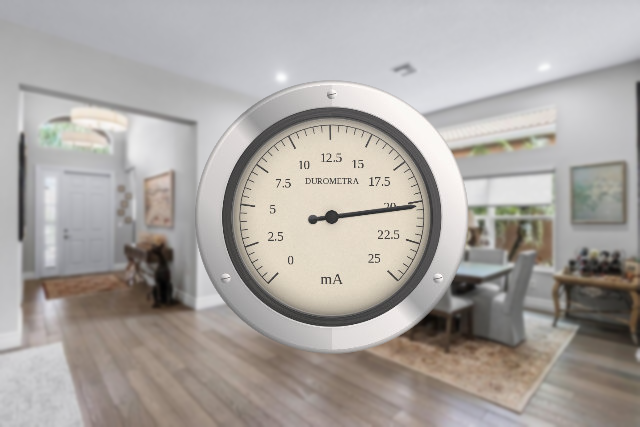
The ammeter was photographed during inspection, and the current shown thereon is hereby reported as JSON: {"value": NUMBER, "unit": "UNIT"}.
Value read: {"value": 20.25, "unit": "mA"}
